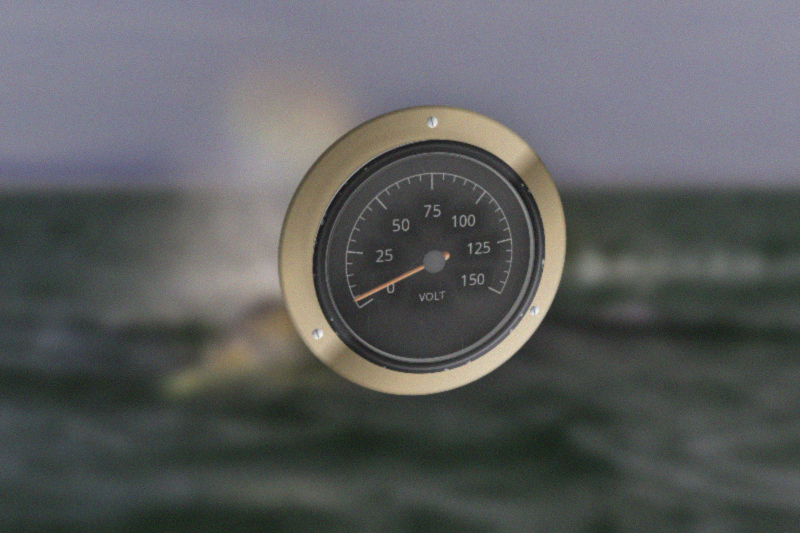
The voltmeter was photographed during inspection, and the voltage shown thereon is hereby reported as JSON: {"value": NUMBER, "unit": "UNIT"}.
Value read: {"value": 5, "unit": "V"}
